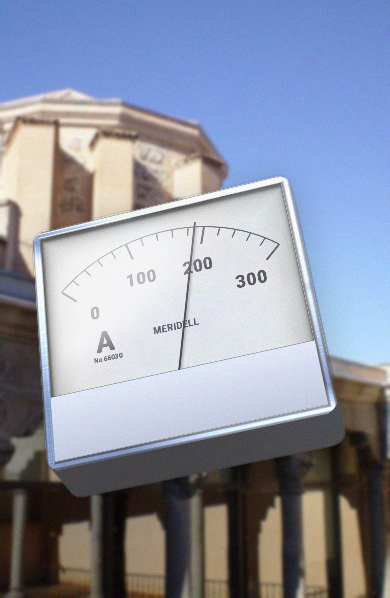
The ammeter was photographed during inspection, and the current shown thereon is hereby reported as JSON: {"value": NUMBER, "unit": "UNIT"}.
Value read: {"value": 190, "unit": "A"}
